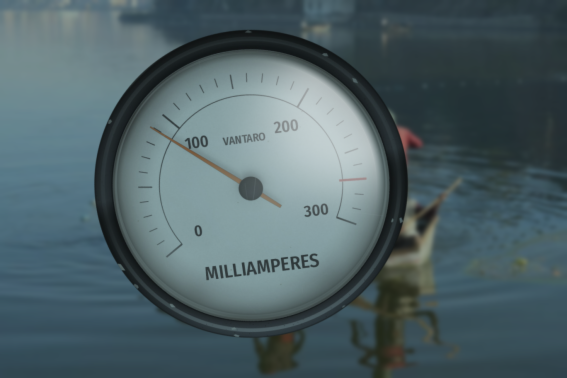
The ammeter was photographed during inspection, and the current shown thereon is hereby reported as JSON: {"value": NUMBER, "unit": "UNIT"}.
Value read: {"value": 90, "unit": "mA"}
